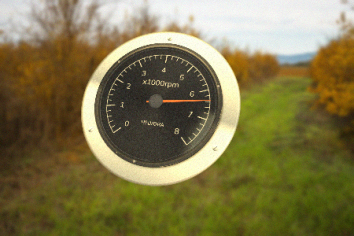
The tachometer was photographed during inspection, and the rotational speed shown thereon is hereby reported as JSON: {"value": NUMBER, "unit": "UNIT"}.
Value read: {"value": 6400, "unit": "rpm"}
